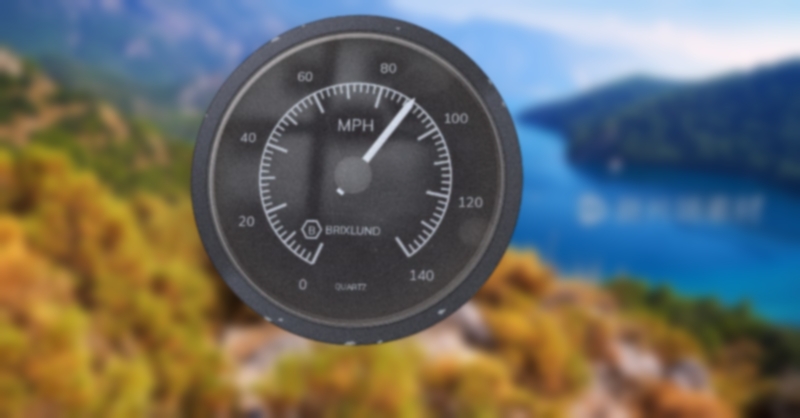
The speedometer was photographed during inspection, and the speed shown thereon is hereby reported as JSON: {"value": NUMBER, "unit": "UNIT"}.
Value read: {"value": 90, "unit": "mph"}
